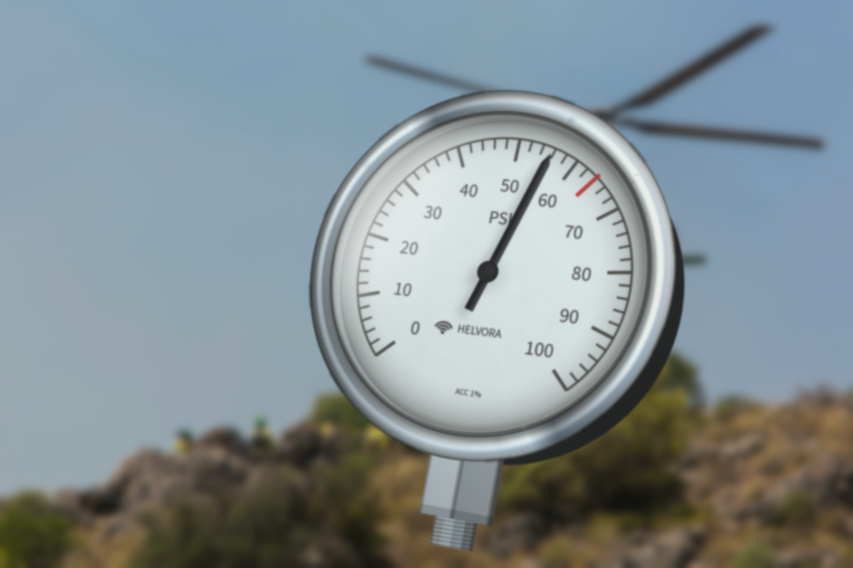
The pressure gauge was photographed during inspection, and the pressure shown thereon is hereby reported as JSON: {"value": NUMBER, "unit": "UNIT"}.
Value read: {"value": 56, "unit": "psi"}
